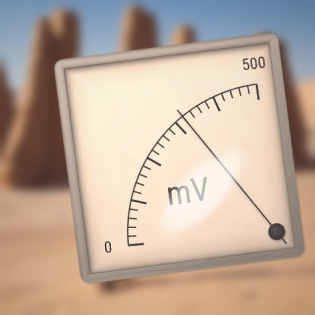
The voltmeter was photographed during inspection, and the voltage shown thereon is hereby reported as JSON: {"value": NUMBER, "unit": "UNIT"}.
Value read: {"value": 320, "unit": "mV"}
